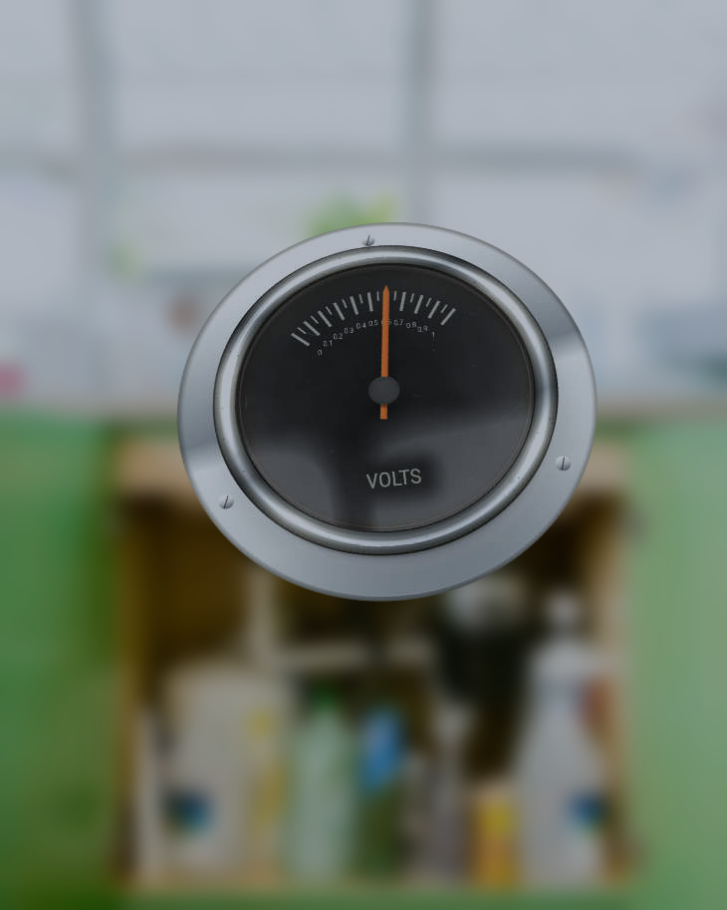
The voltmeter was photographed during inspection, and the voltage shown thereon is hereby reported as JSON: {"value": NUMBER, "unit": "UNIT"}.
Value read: {"value": 0.6, "unit": "V"}
